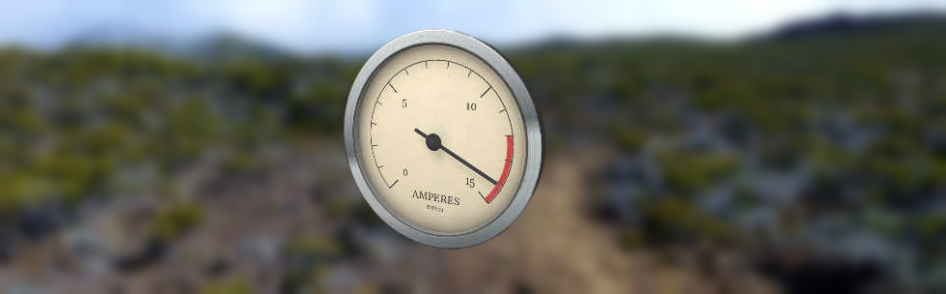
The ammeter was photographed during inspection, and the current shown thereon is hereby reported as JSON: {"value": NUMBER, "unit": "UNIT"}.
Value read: {"value": 14, "unit": "A"}
